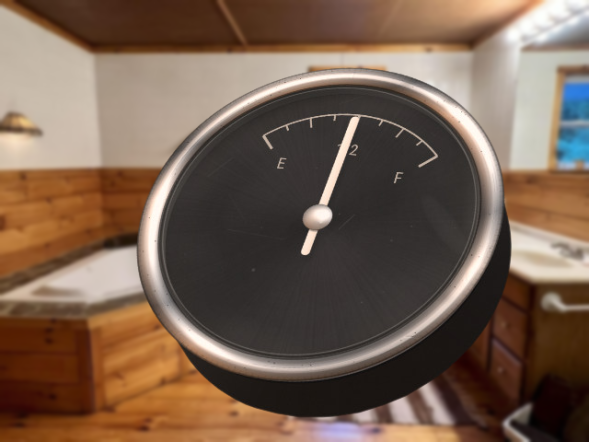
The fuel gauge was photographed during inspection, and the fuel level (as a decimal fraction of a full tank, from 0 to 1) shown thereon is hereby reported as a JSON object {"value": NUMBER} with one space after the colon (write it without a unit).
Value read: {"value": 0.5}
